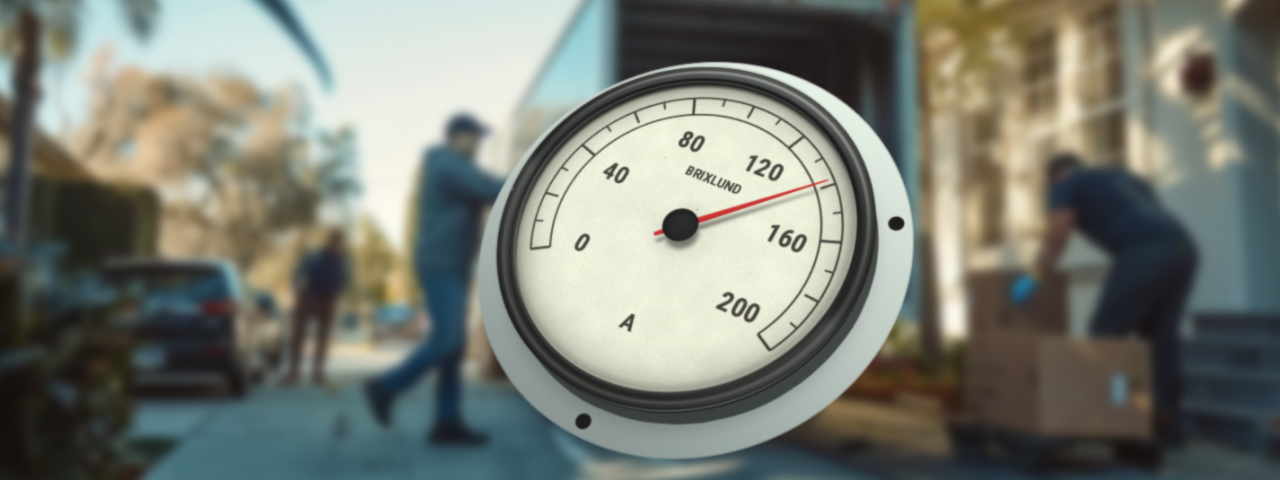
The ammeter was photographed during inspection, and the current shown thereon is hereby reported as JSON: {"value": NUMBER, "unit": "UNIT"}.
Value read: {"value": 140, "unit": "A"}
